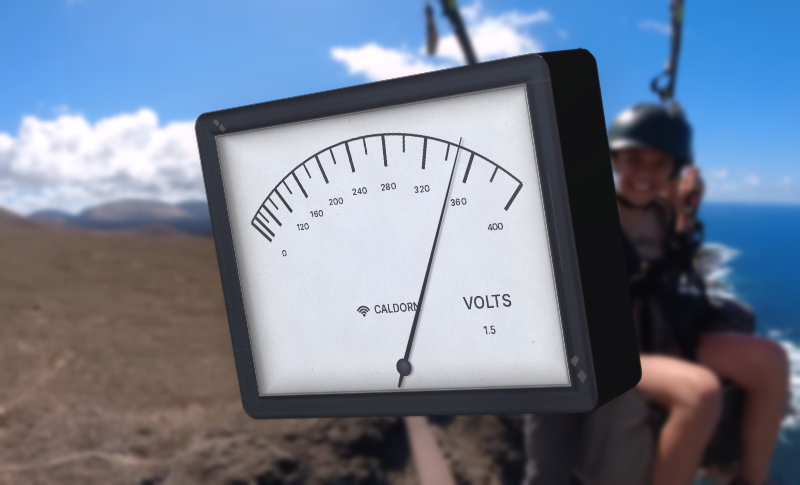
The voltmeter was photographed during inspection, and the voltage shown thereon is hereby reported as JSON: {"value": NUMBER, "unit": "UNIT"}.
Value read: {"value": 350, "unit": "V"}
